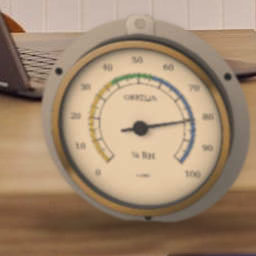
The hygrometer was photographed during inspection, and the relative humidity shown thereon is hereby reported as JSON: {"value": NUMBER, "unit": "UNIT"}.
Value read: {"value": 80, "unit": "%"}
